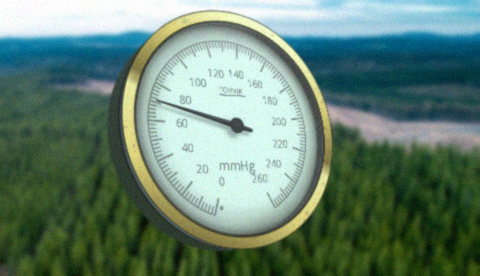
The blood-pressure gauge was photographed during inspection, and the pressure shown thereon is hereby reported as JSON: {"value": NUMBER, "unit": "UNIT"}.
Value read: {"value": 70, "unit": "mmHg"}
